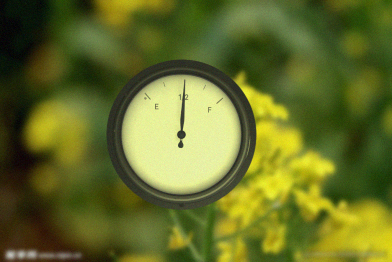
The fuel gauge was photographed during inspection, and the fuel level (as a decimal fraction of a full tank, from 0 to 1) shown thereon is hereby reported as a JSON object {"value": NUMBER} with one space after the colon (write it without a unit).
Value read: {"value": 0.5}
